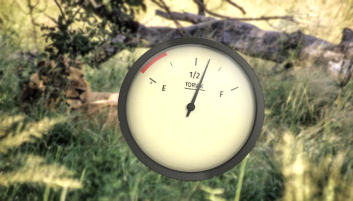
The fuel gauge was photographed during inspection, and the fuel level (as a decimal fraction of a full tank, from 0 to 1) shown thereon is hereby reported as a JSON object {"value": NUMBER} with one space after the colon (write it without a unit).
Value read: {"value": 0.625}
